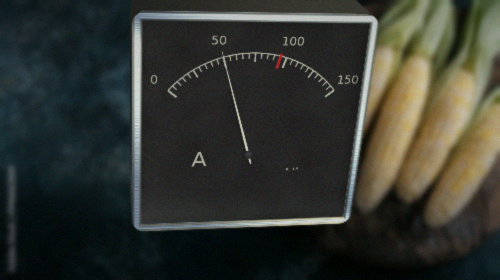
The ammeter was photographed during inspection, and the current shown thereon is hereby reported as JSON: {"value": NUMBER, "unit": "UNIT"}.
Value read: {"value": 50, "unit": "A"}
